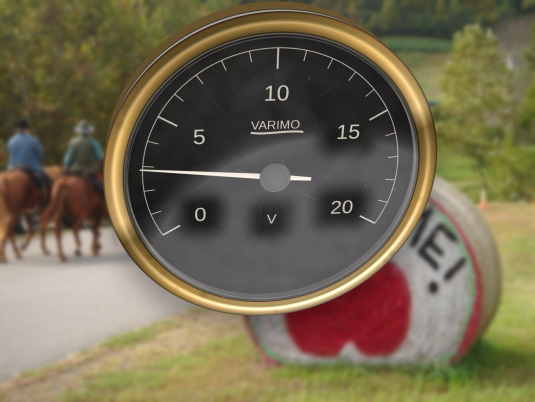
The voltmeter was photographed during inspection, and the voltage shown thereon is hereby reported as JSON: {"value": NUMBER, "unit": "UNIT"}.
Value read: {"value": 3, "unit": "V"}
